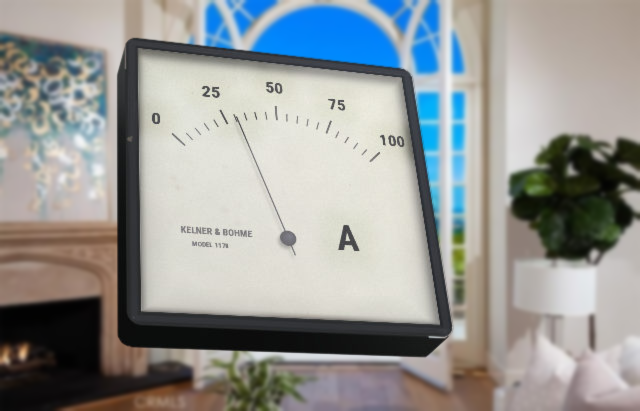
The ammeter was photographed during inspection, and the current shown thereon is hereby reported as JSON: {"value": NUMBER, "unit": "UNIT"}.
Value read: {"value": 30, "unit": "A"}
